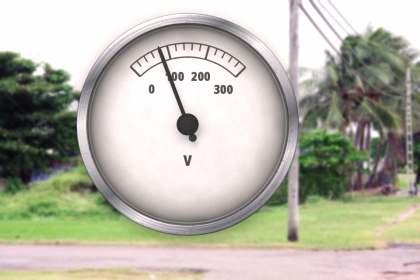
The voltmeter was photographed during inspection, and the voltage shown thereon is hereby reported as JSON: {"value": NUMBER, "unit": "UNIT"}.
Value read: {"value": 80, "unit": "V"}
